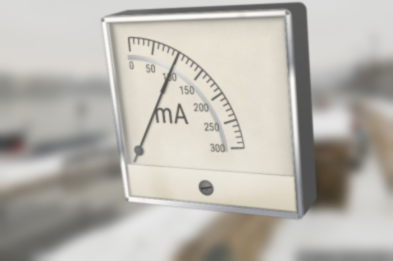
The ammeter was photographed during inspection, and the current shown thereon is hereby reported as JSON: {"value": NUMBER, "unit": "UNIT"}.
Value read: {"value": 100, "unit": "mA"}
